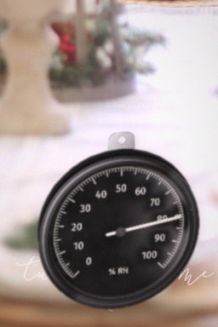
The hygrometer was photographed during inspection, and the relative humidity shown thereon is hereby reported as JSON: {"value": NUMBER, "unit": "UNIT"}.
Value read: {"value": 80, "unit": "%"}
